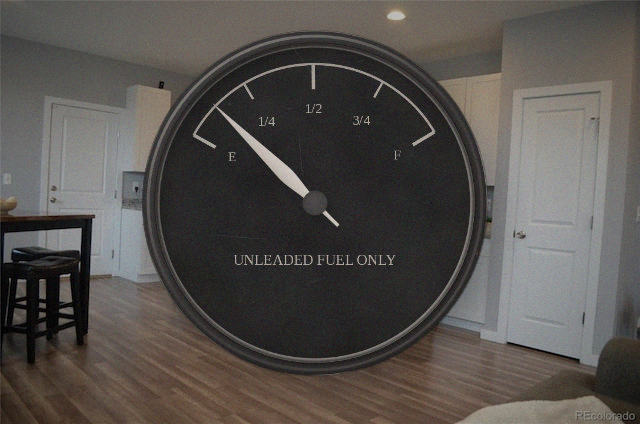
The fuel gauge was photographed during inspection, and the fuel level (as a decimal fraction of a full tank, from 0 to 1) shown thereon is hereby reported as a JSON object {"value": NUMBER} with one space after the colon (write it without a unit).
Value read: {"value": 0.125}
